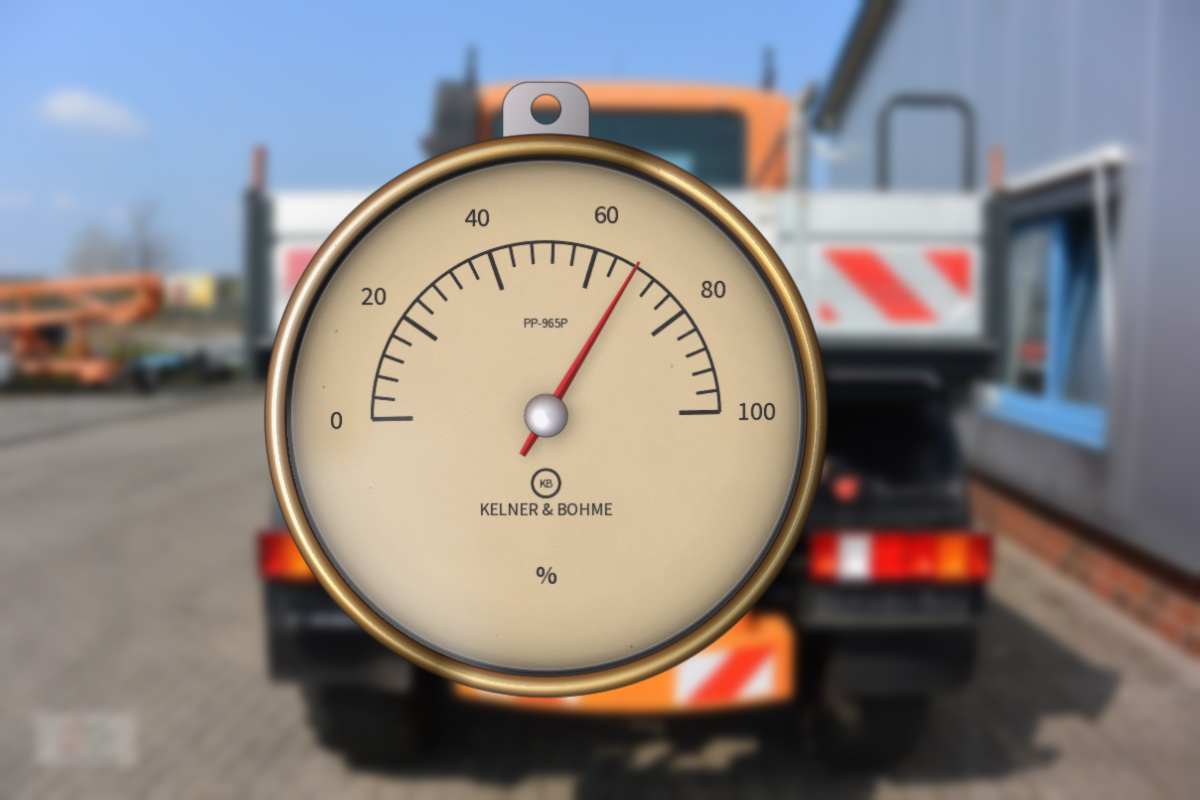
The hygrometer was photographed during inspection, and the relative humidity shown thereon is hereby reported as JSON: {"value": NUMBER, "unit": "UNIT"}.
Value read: {"value": 68, "unit": "%"}
